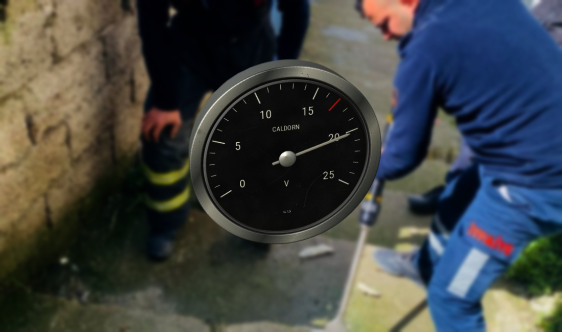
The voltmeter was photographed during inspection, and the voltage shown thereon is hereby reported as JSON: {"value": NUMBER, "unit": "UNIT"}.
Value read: {"value": 20, "unit": "V"}
